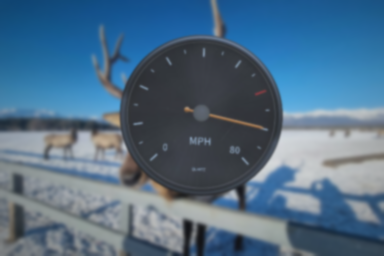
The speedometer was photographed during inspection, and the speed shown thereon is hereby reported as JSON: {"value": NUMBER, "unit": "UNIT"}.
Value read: {"value": 70, "unit": "mph"}
